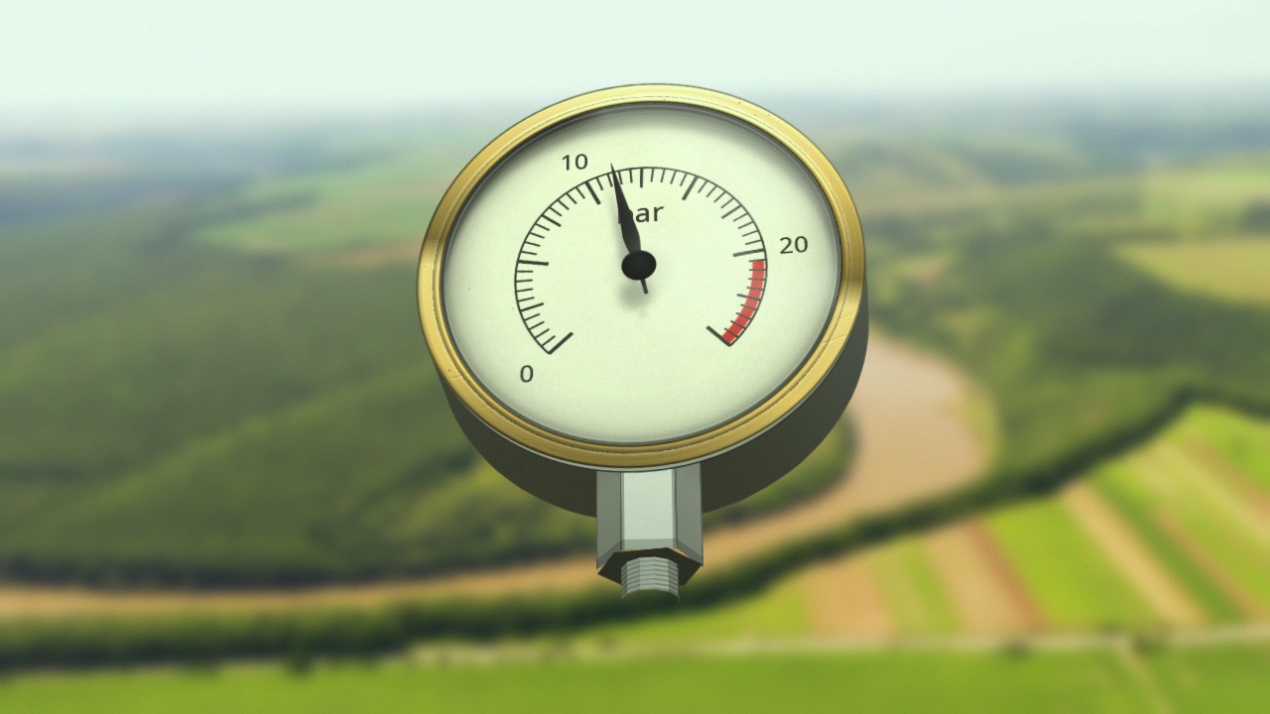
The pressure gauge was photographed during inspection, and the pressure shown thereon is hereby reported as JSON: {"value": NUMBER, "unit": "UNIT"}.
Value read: {"value": 11.25, "unit": "bar"}
